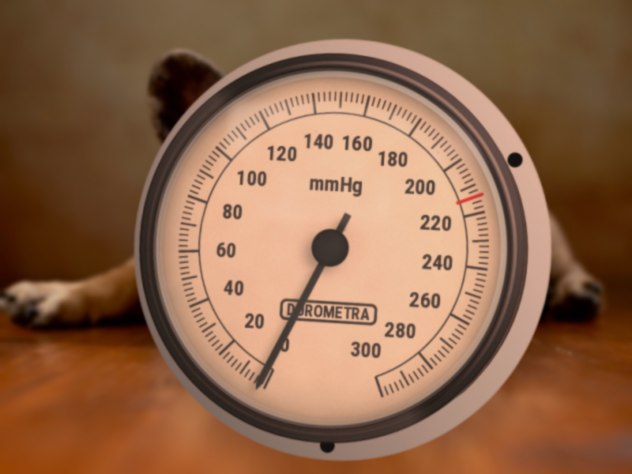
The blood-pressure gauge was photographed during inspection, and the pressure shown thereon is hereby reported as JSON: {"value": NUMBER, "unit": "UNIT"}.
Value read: {"value": 2, "unit": "mmHg"}
